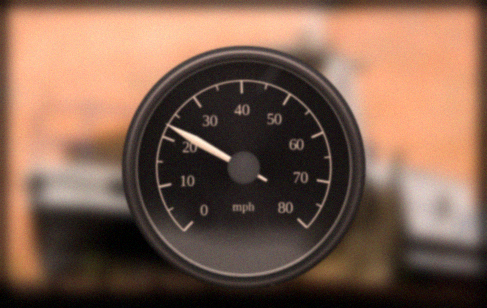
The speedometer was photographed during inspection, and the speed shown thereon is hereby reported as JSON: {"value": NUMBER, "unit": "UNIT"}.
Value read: {"value": 22.5, "unit": "mph"}
